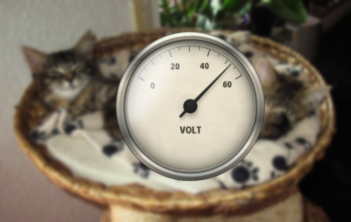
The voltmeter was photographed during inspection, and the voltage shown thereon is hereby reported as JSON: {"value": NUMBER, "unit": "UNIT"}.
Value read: {"value": 52.5, "unit": "V"}
